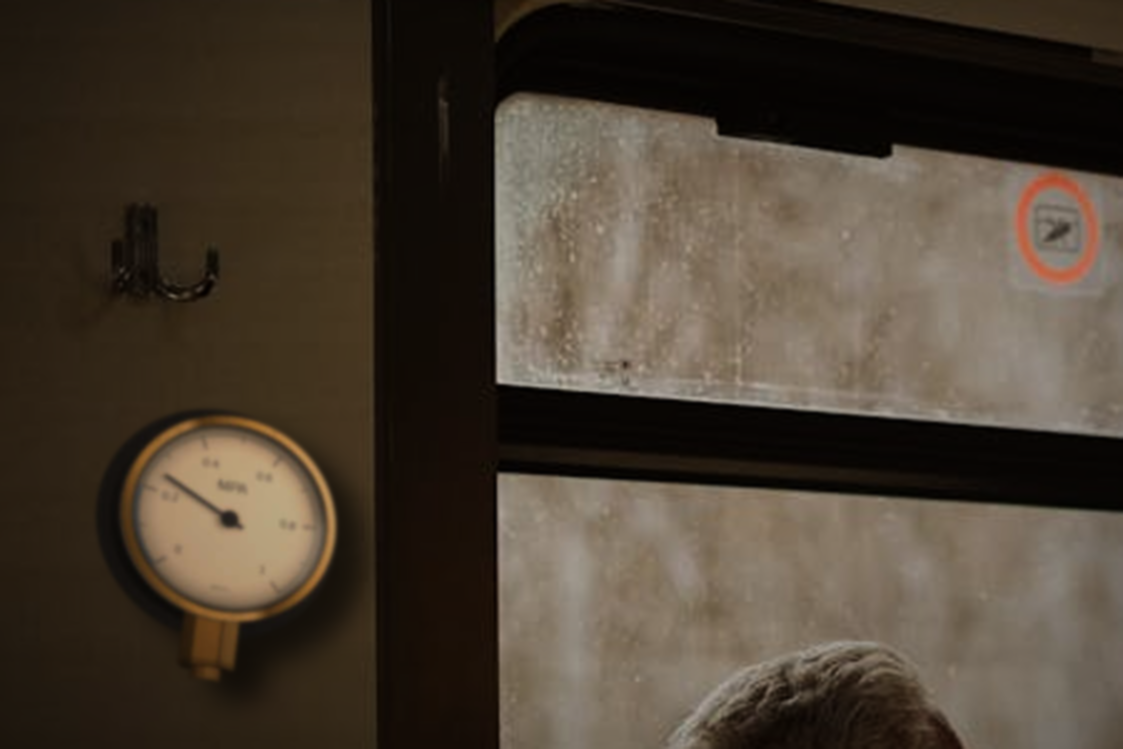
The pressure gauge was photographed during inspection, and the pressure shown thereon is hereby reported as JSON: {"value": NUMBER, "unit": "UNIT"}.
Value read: {"value": 0.25, "unit": "MPa"}
